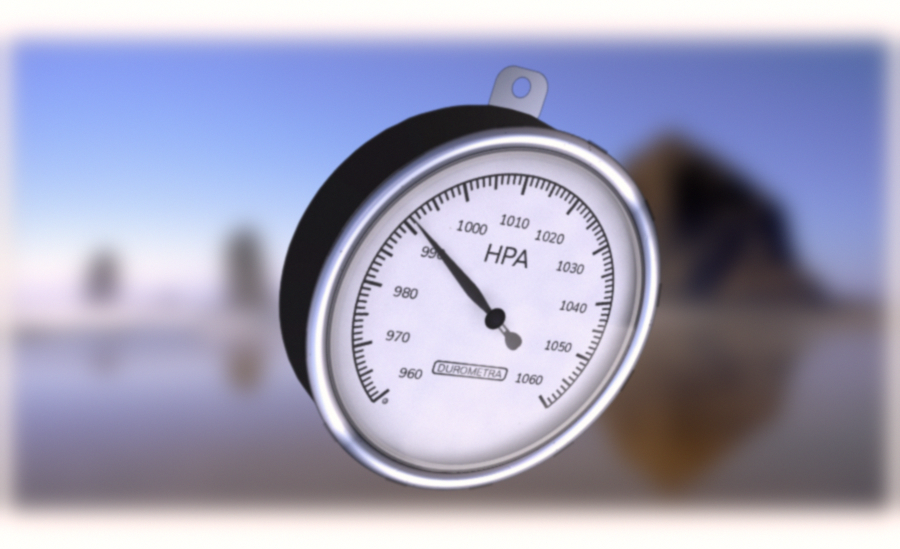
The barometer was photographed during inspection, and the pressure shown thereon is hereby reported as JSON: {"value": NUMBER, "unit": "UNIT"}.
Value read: {"value": 991, "unit": "hPa"}
